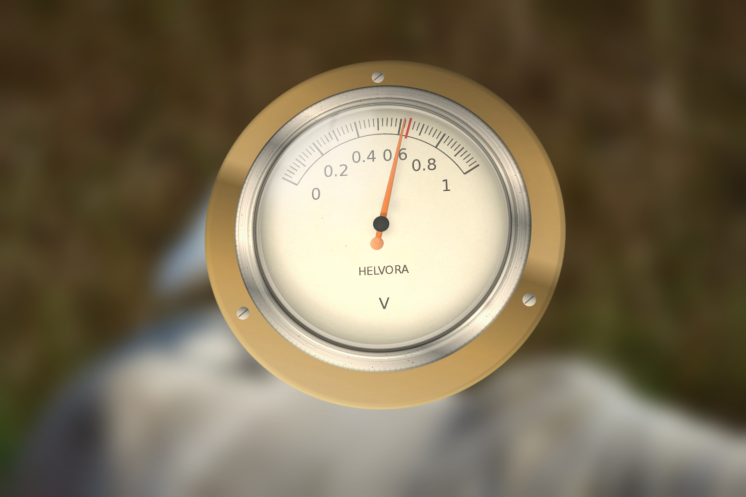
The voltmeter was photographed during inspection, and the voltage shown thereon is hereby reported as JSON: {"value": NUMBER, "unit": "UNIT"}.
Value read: {"value": 0.62, "unit": "V"}
